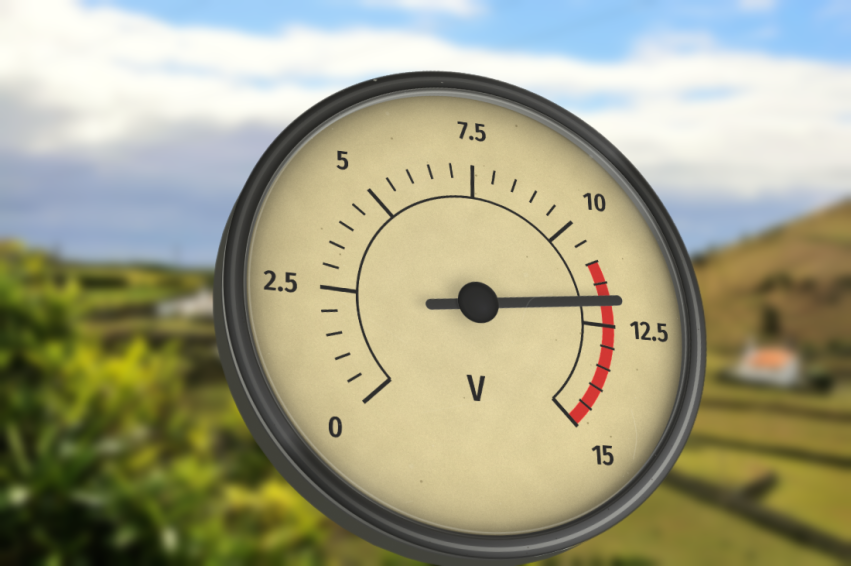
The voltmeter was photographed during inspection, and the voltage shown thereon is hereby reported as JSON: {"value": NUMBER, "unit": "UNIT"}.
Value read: {"value": 12, "unit": "V"}
